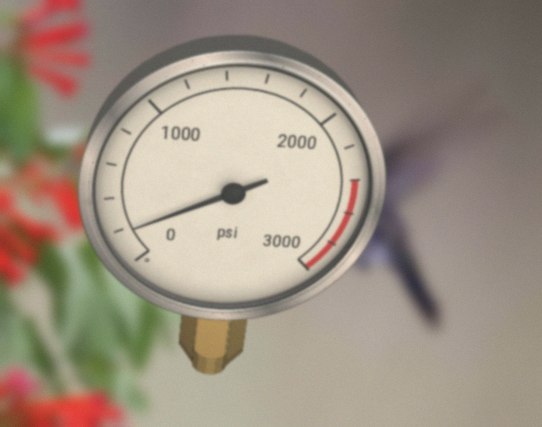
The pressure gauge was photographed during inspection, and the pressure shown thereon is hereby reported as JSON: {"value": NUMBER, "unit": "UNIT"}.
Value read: {"value": 200, "unit": "psi"}
